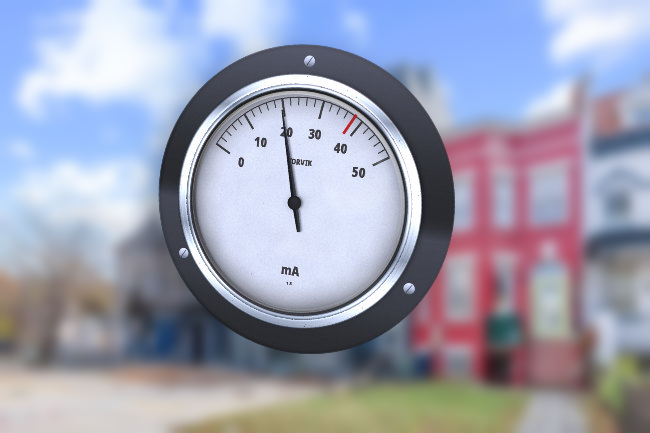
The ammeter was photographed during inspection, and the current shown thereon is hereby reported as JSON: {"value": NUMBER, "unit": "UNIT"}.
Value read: {"value": 20, "unit": "mA"}
